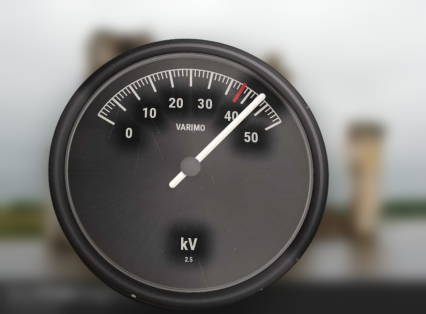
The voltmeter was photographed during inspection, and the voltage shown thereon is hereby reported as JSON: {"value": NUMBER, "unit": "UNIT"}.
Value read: {"value": 43, "unit": "kV"}
